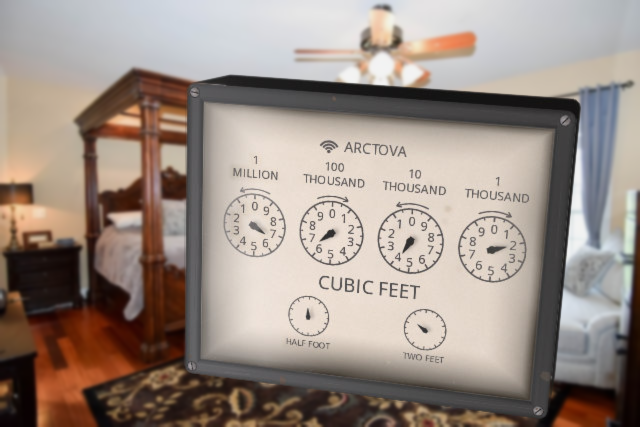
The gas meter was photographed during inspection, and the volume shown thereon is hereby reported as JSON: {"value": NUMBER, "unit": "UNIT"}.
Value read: {"value": 664200, "unit": "ft³"}
